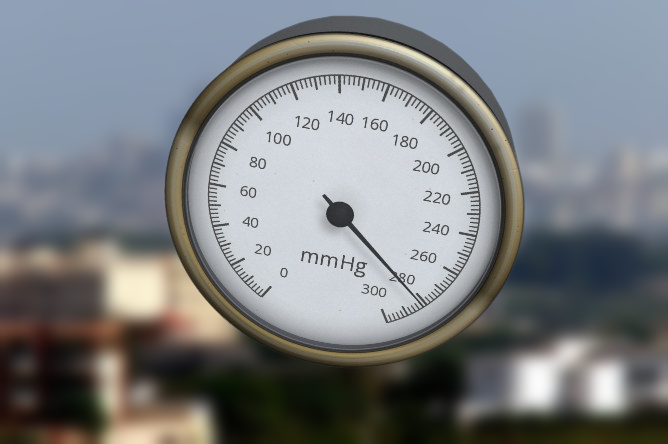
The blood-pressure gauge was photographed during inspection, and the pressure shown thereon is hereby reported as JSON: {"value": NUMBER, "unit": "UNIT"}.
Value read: {"value": 280, "unit": "mmHg"}
